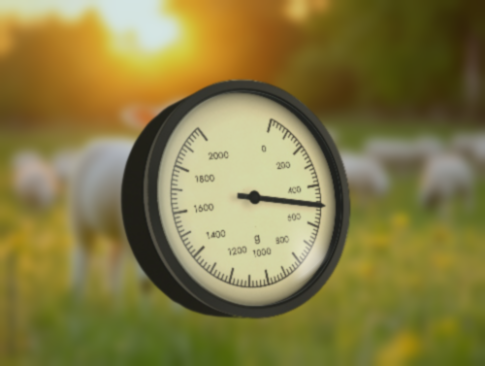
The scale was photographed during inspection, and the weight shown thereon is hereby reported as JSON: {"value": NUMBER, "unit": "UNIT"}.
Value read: {"value": 500, "unit": "g"}
